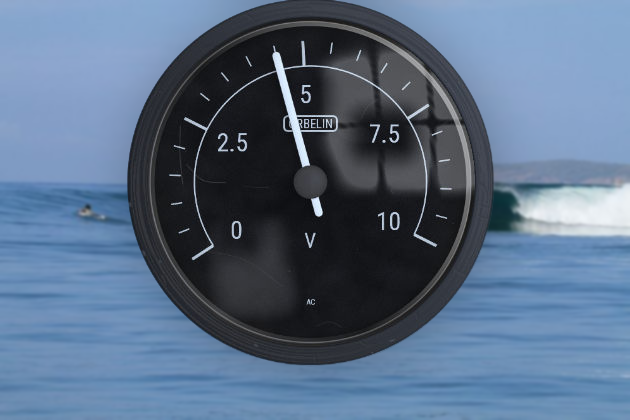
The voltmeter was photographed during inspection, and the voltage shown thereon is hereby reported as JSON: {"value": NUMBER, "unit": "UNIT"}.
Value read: {"value": 4.5, "unit": "V"}
